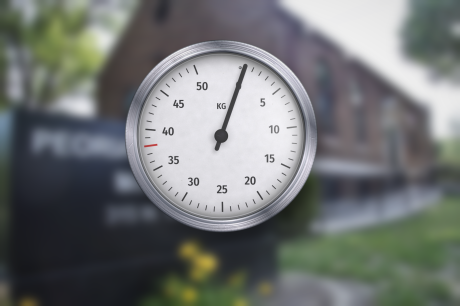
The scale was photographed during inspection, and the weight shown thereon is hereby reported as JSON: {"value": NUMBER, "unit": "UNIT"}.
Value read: {"value": 0, "unit": "kg"}
